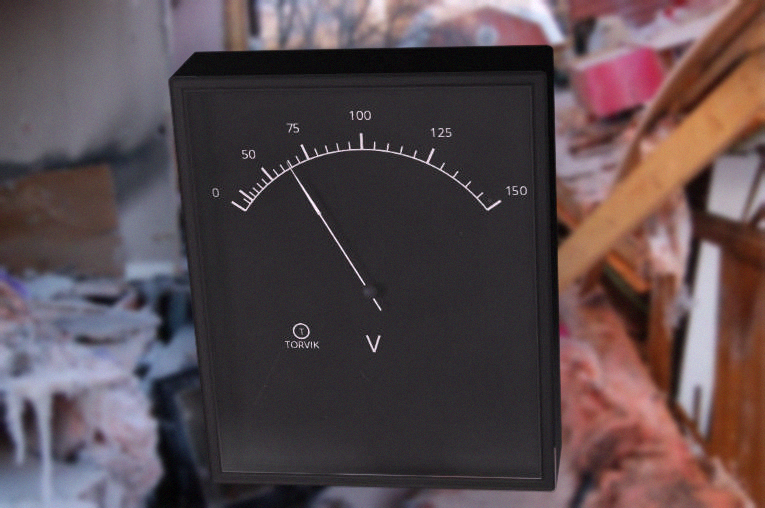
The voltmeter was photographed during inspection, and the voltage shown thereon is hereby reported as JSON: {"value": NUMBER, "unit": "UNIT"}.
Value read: {"value": 65, "unit": "V"}
